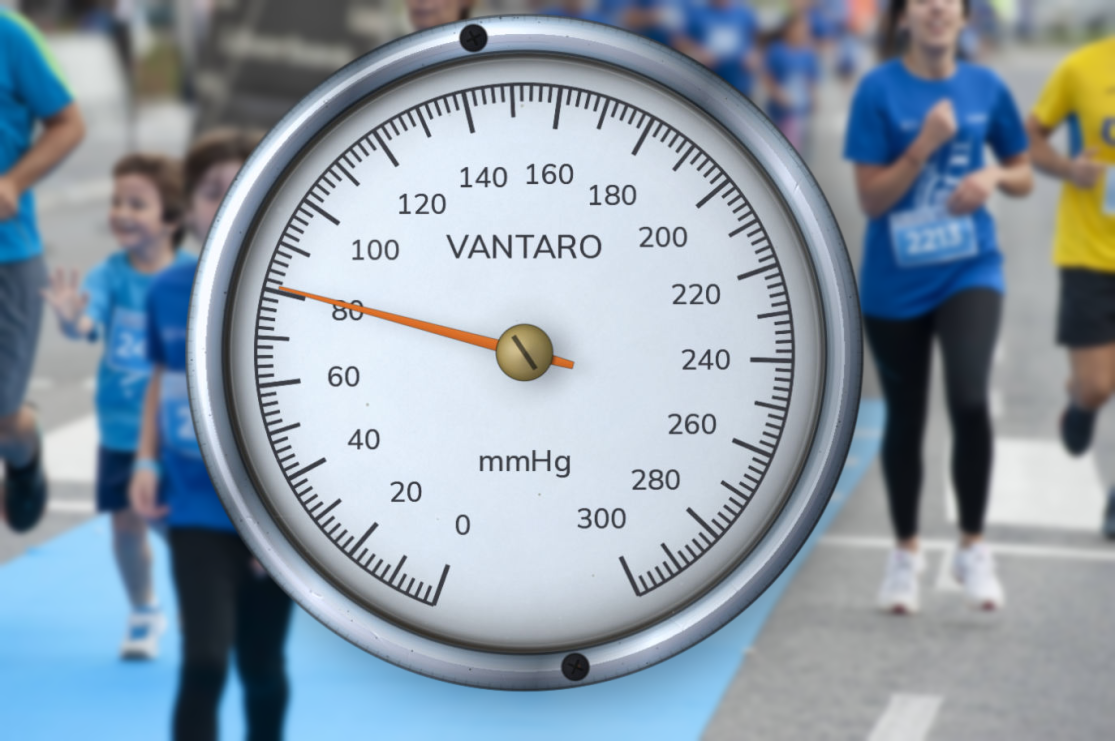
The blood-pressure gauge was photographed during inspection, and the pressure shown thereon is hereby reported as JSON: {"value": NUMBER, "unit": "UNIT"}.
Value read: {"value": 81, "unit": "mmHg"}
